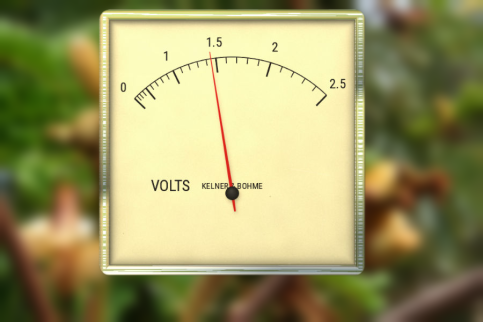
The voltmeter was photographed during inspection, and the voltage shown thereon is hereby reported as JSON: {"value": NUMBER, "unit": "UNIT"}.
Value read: {"value": 1.45, "unit": "V"}
